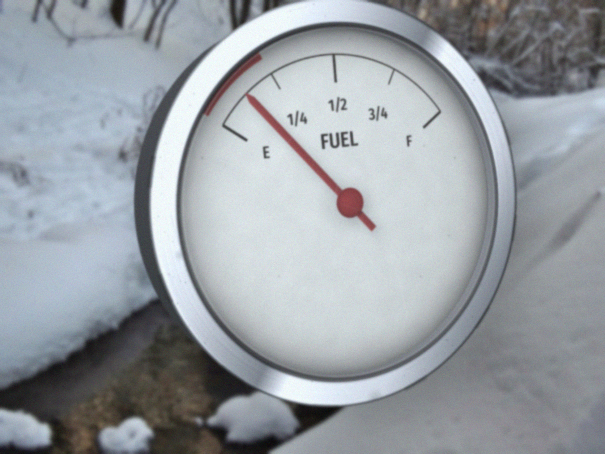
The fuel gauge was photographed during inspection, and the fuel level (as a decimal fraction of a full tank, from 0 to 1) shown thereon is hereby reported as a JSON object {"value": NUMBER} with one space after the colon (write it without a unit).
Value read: {"value": 0.125}
